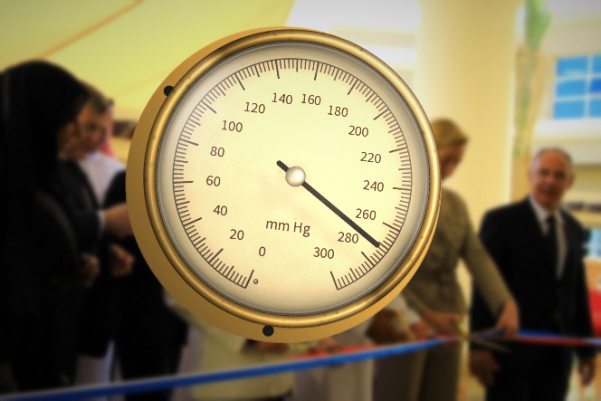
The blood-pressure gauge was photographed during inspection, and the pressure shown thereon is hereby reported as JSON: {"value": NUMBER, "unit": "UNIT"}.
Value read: {"value": 272, "unit": "mmHg"}
